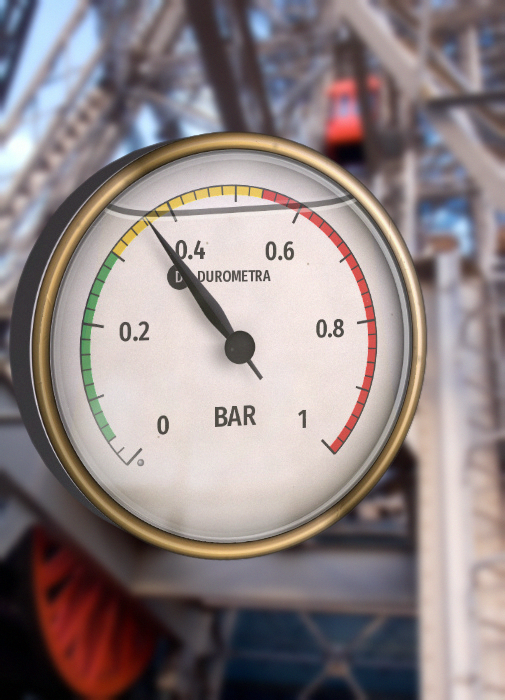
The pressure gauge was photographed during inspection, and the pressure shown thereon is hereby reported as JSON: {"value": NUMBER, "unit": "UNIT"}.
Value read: {"value": 0.36, "unit": "bar"}
